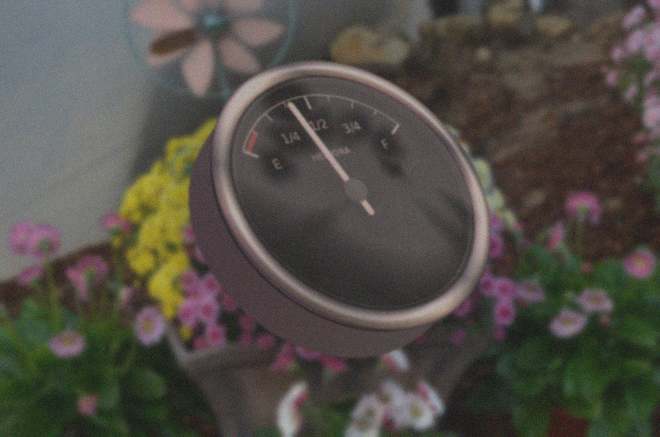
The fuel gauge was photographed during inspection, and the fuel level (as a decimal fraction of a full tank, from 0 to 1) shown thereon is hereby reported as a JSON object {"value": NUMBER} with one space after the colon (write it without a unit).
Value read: {"value": 0.375}
